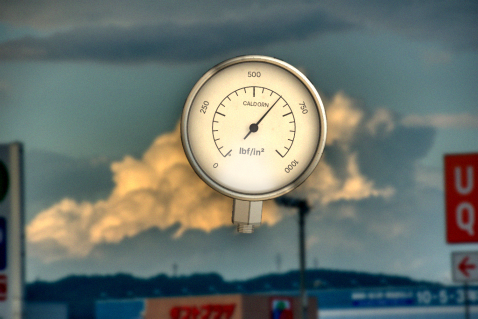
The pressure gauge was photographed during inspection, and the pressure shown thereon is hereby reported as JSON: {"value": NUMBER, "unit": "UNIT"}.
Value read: {"value": 650, "unit": "psi"}
